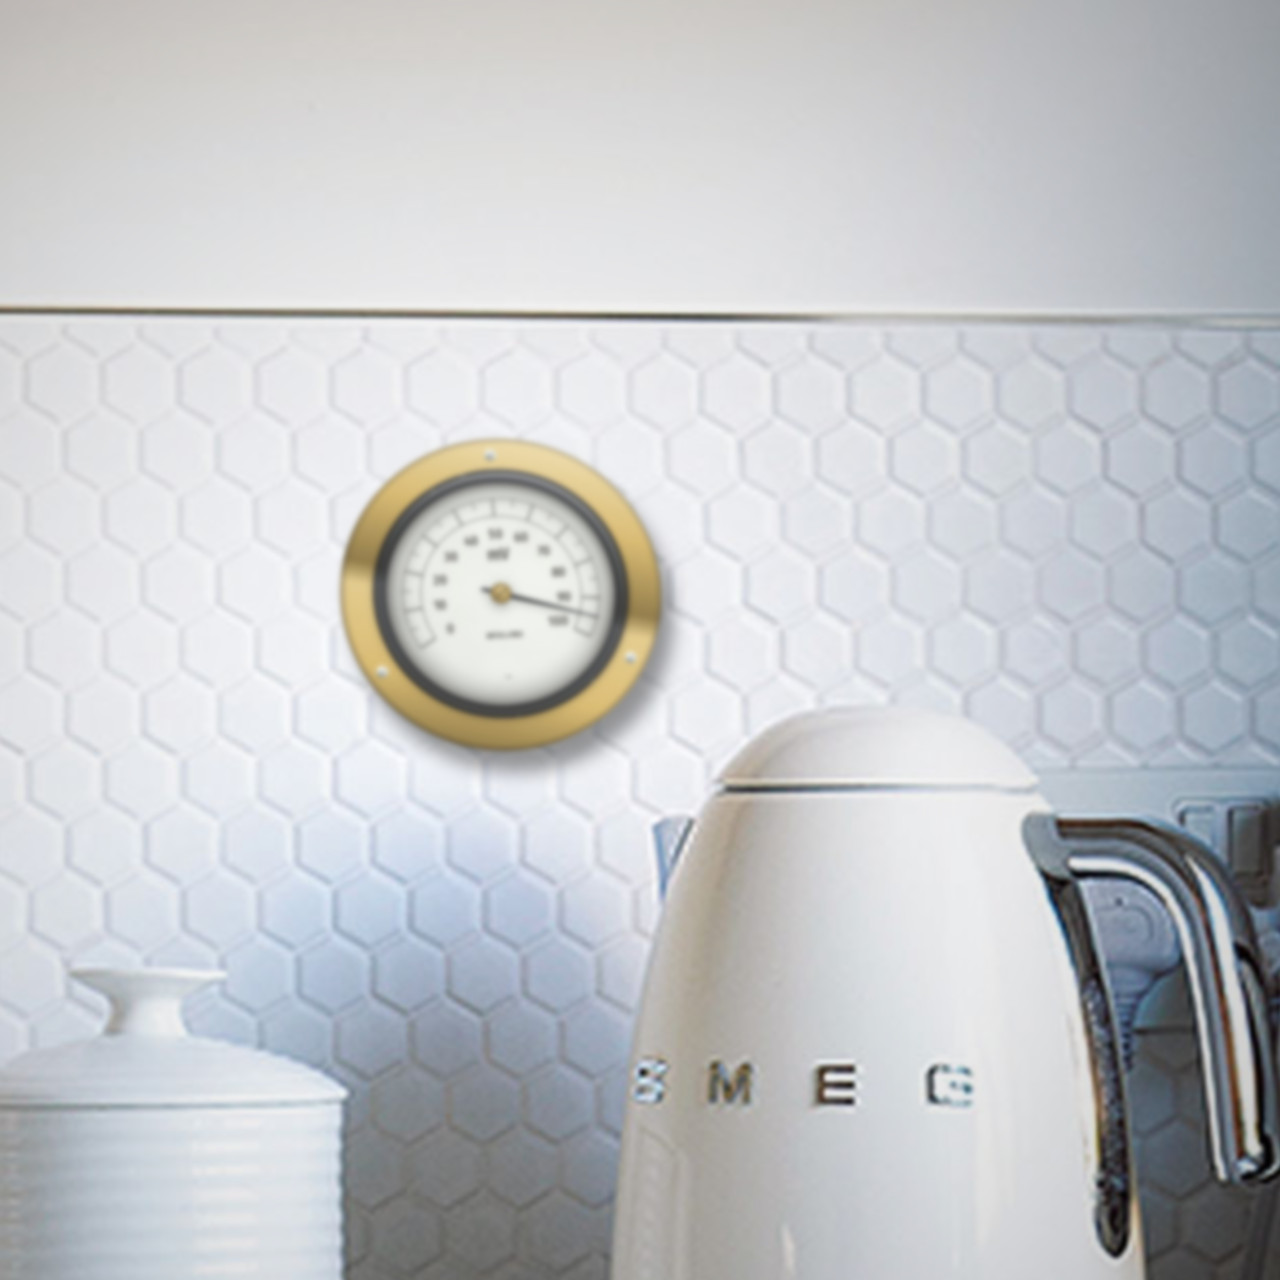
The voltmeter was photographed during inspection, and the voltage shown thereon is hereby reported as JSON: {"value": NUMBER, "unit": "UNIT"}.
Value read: {"value": 95, "unit": "mV"}
